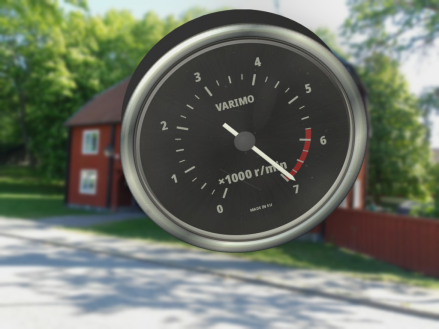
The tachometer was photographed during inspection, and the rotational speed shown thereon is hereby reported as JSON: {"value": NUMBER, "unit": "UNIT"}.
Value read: {"value": 6875, "unit": "rpm"}
